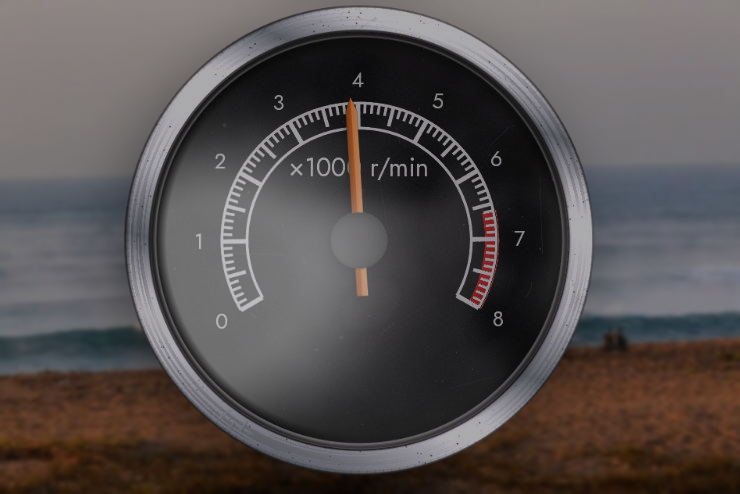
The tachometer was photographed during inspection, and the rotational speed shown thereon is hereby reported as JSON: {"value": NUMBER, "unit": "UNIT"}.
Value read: {"value": 3900, "unit": "rpm"}
